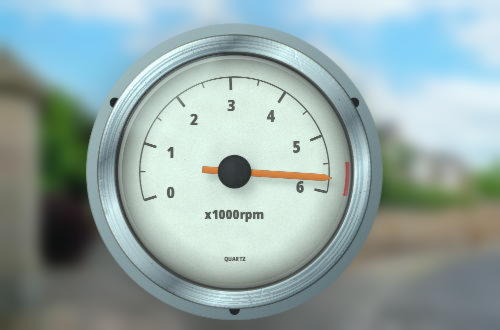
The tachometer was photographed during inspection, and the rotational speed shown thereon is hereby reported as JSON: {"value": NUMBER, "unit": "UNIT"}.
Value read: {"value": 5750, "unit": "rpm"}
